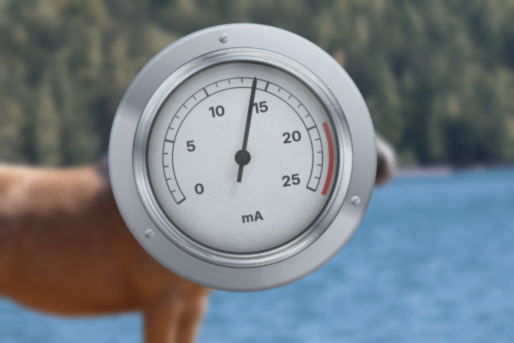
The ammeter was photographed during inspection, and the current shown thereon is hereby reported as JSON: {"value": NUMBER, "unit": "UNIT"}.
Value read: {"value": 14, "unit": "mA"}
